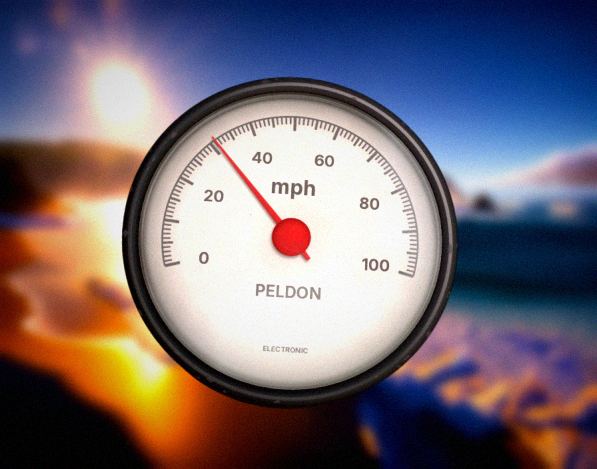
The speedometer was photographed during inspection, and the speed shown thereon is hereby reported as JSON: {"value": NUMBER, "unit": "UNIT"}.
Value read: {"value": 31, "unit": "mph"}
